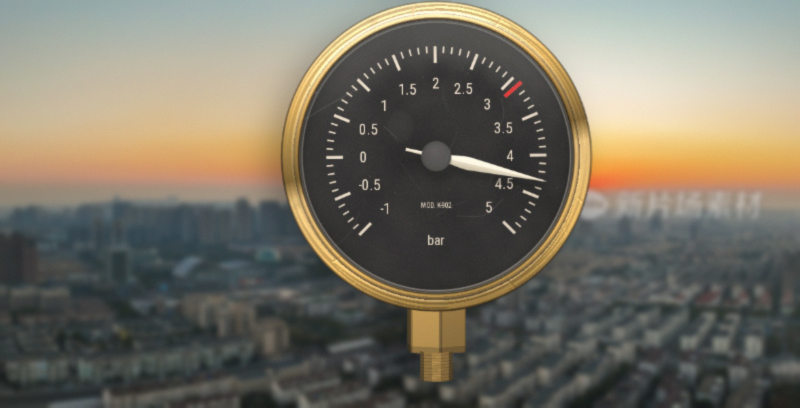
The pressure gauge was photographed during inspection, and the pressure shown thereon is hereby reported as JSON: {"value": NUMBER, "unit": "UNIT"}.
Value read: {"value": 4.3, "unit": "bar"}
